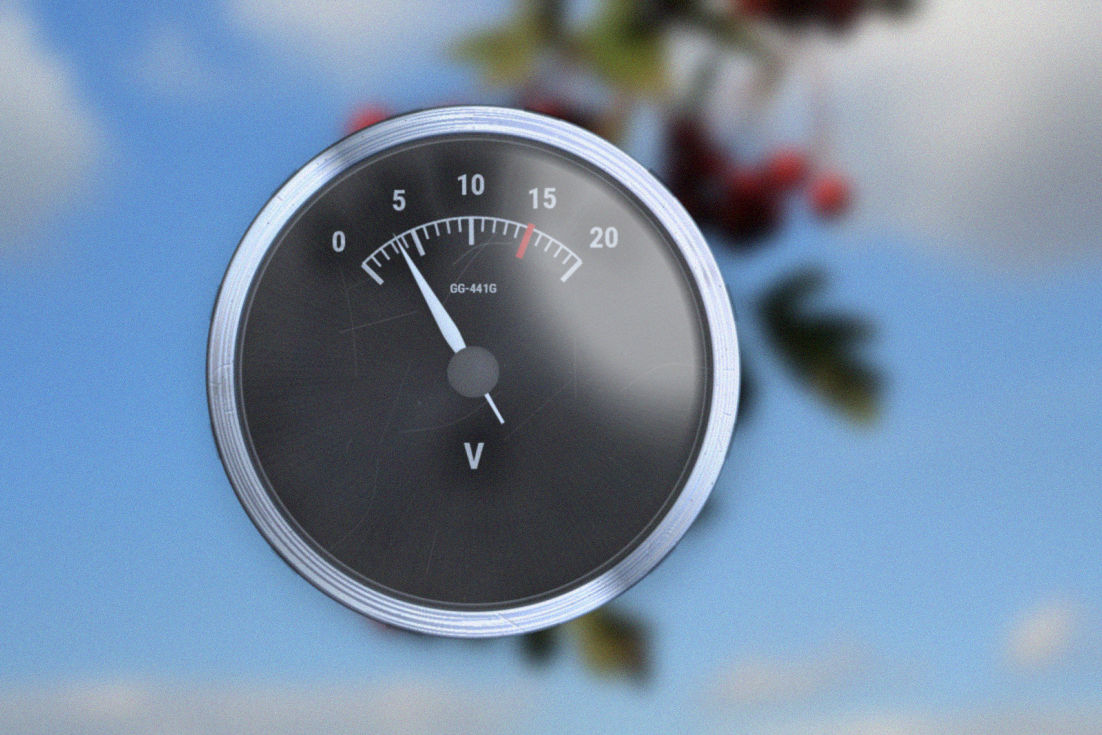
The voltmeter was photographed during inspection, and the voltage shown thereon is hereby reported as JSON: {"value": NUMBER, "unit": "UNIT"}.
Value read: {"value": 3.5, "unit": "V"}
